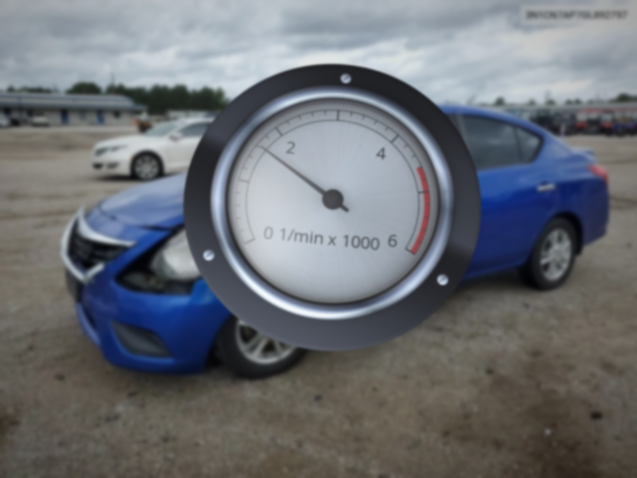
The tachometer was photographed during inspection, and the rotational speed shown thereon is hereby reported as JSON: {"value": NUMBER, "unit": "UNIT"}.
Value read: {"value": 1600, "unit": "rpm"}
